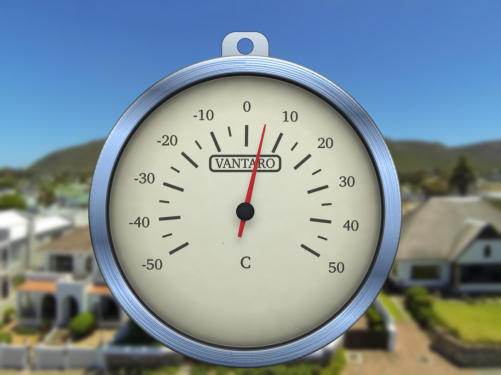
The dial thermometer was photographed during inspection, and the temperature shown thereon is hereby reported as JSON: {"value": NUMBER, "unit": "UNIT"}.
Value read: {"value": 5, "unit": "°C"}
